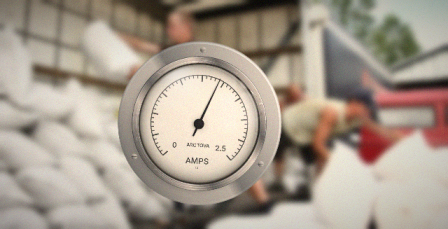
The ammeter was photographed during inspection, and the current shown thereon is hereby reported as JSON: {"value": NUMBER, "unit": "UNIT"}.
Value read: {"value": 1.45, "unit": "A"}
